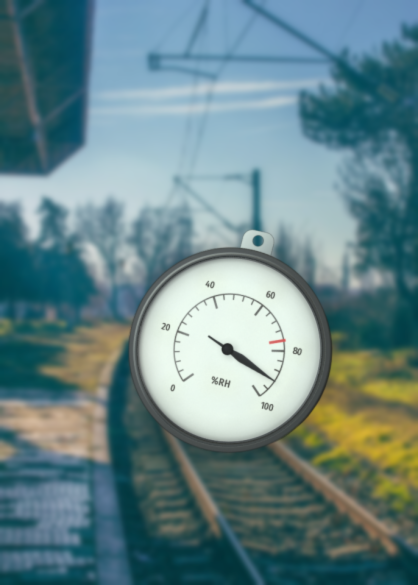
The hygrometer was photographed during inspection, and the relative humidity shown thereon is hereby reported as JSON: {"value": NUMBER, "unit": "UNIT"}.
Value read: {"value": 92, "unit": "%"}
